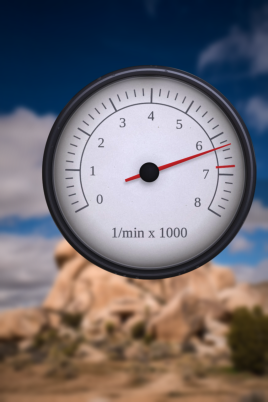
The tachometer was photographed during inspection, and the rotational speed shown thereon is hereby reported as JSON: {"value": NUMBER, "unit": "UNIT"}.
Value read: {"value": 6300, "unit": "rpm"}
